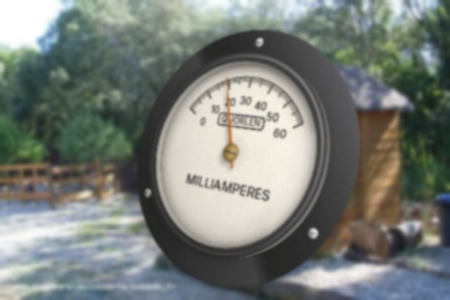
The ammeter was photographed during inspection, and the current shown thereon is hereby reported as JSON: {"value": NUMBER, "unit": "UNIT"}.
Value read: {"value": 20, "unit": "mA"}
